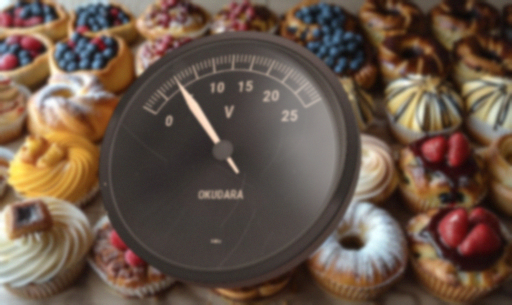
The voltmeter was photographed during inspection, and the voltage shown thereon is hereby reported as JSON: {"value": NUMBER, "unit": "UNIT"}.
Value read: {"value": 5, "unit": "V"}
